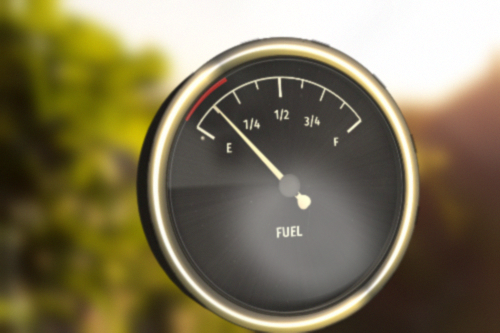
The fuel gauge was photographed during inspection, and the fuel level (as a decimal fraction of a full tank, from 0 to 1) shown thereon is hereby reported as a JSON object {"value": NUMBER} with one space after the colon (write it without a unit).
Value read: {"value": 0.125}
